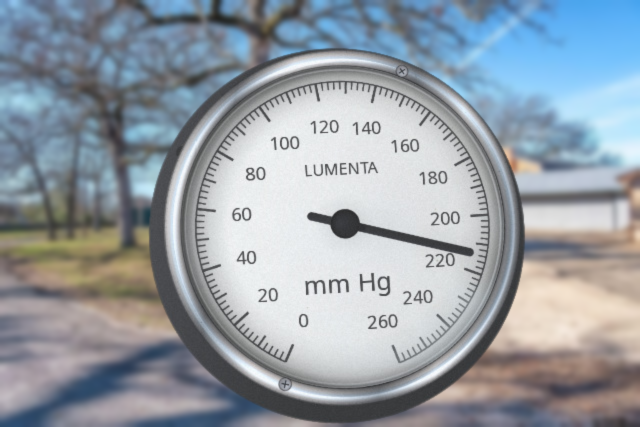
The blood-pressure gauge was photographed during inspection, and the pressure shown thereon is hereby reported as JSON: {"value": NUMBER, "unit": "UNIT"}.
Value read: {"value": 214, "unit": "mmHg"}
